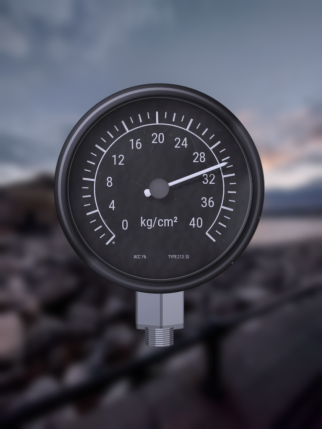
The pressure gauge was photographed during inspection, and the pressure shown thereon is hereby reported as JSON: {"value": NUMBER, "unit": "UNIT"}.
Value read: {"value": 30.5, "unit": "kg/cm²"}
